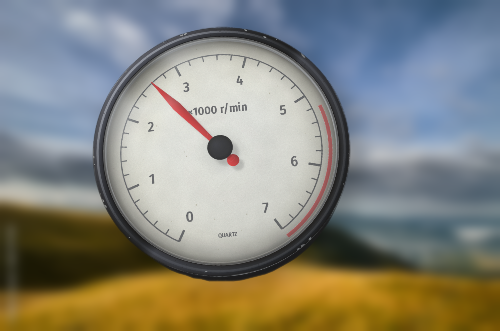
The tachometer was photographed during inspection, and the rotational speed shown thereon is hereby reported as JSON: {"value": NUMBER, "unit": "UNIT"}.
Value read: {"value": 2600, "unit": "rpm"}
